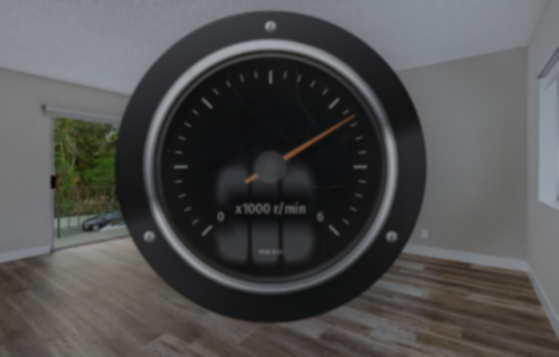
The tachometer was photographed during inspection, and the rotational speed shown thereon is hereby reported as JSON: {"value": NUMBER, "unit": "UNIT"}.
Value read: {"value": 4300, "unit": "rpm"}
